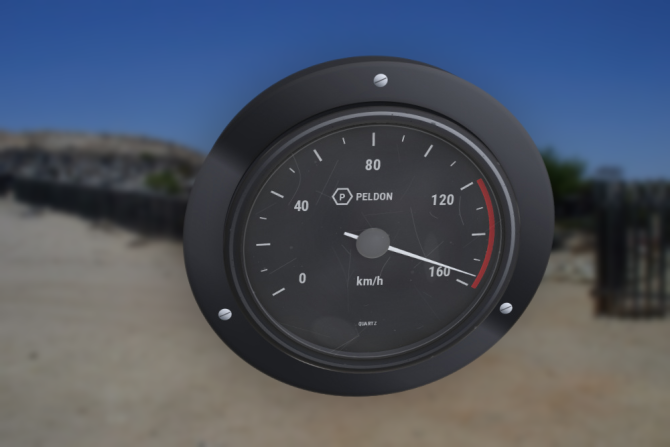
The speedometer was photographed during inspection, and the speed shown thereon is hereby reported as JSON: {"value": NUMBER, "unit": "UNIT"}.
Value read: {"value": 155, "unit": "km/h"}
